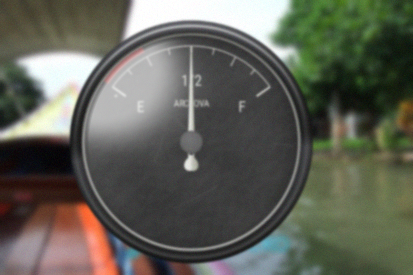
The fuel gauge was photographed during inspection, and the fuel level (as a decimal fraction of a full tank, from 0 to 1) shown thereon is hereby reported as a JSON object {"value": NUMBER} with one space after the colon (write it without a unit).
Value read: {"value": 0.5}
